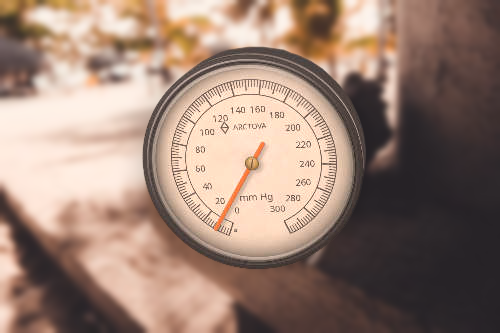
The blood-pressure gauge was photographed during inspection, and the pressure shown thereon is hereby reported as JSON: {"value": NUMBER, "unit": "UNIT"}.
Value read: {"value": 10, "unit": "mmHg"}
